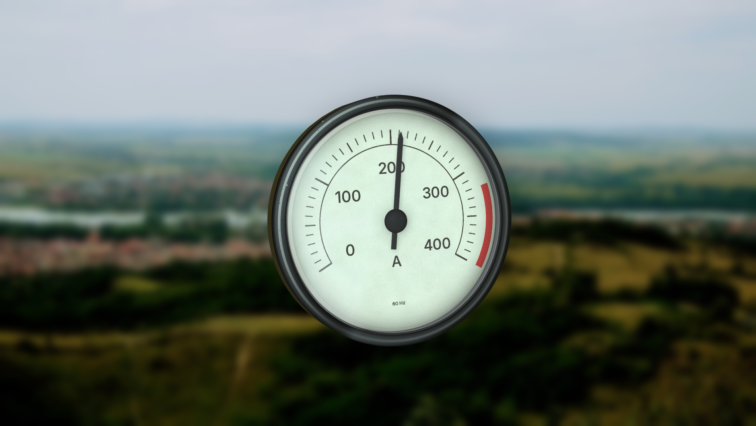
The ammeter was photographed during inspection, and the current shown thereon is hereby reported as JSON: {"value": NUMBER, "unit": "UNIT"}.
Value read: {"value": 210, "unit": "A"}
